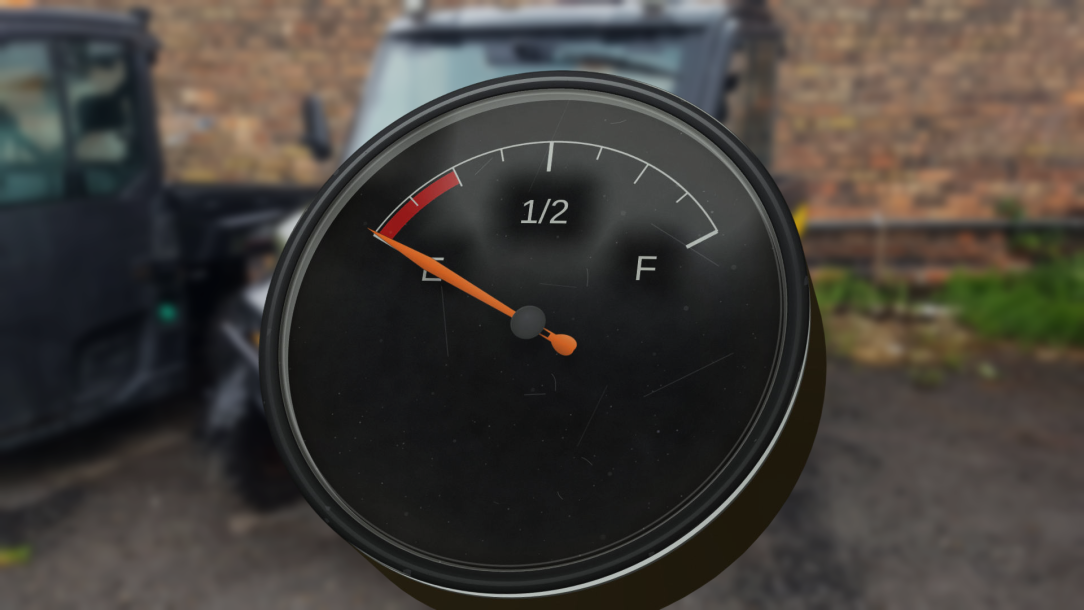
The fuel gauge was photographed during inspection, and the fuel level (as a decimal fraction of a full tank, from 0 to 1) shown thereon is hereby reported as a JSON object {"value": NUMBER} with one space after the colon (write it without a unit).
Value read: {"value": 0}
